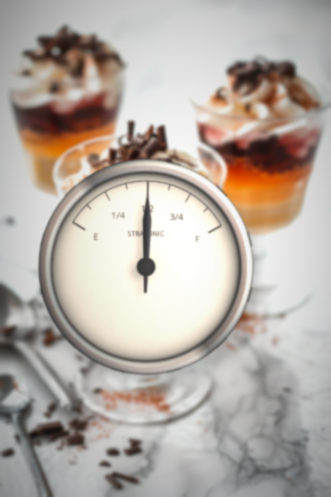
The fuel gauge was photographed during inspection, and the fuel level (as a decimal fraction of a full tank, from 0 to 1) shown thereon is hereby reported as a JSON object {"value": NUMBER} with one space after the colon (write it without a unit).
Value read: {"value": 0.5}
